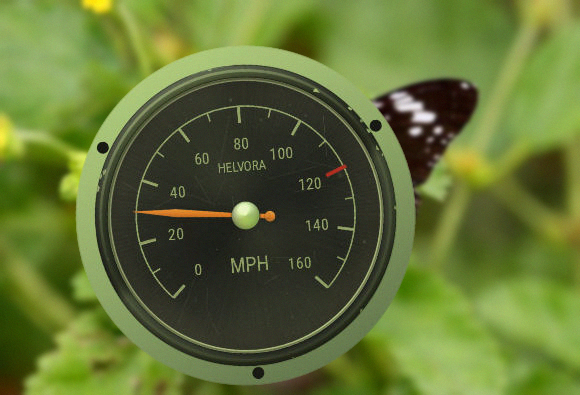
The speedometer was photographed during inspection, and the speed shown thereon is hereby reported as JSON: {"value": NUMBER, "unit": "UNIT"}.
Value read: {"value": 30, "unit": "mph"}
